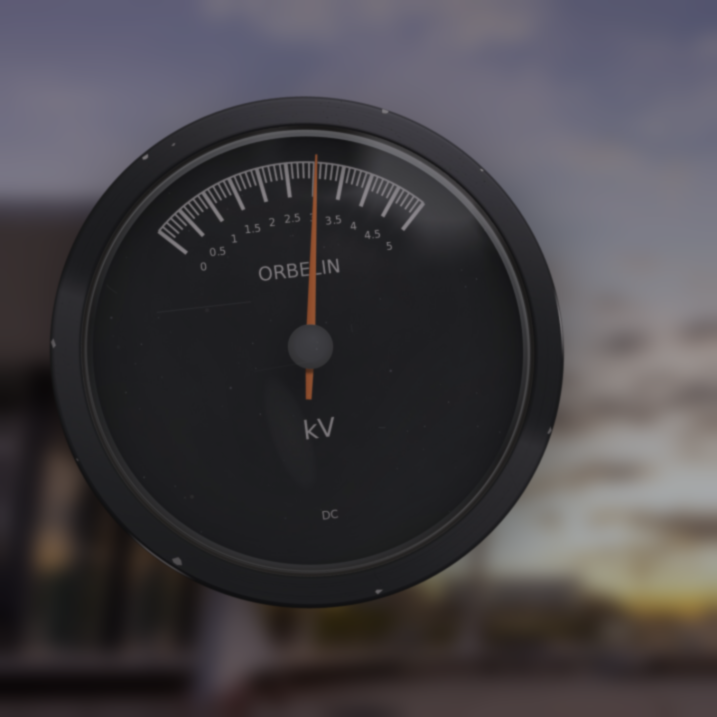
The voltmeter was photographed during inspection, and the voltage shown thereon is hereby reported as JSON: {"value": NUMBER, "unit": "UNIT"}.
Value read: {"value": 3, "unit": "kV"}
